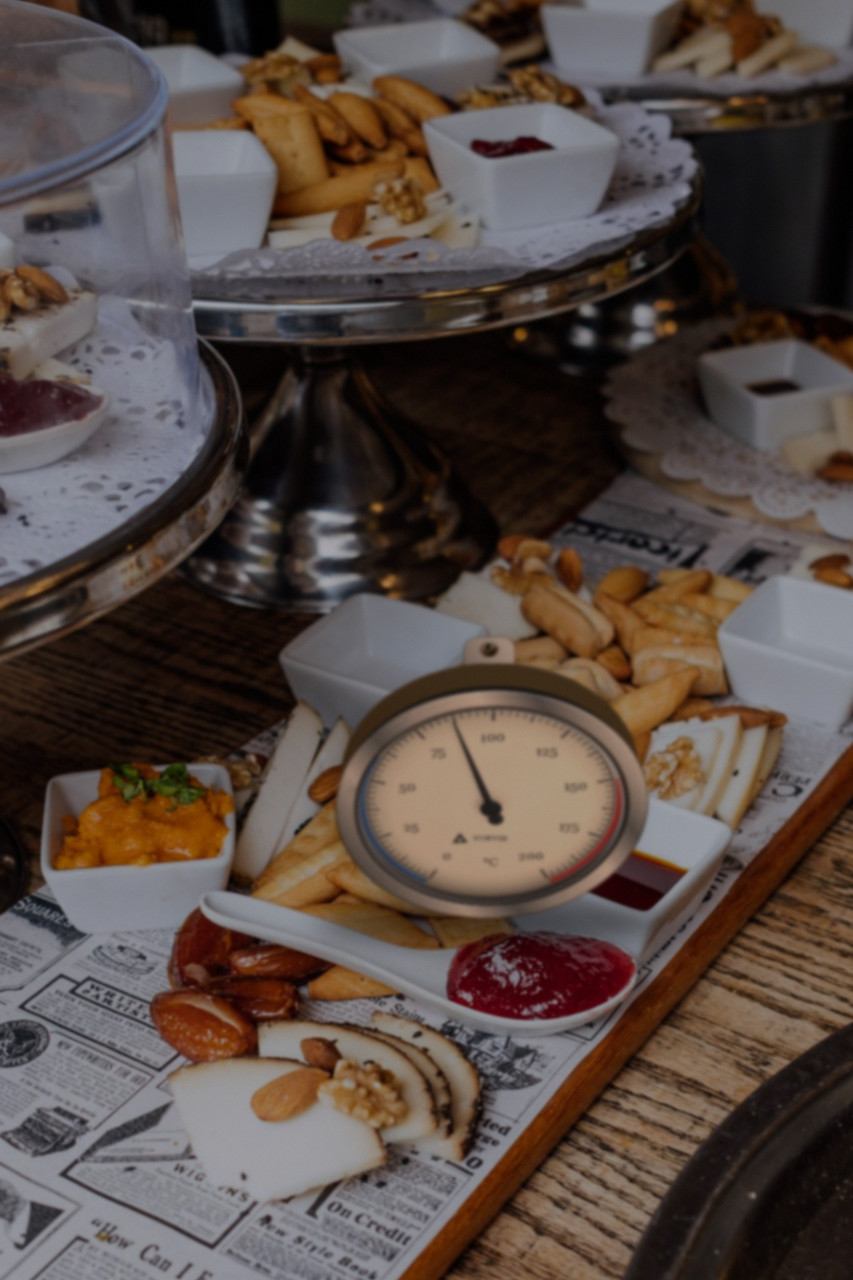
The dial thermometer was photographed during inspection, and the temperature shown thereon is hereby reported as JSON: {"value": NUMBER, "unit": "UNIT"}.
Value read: {"value": 87.5, "unit": "°C"}
